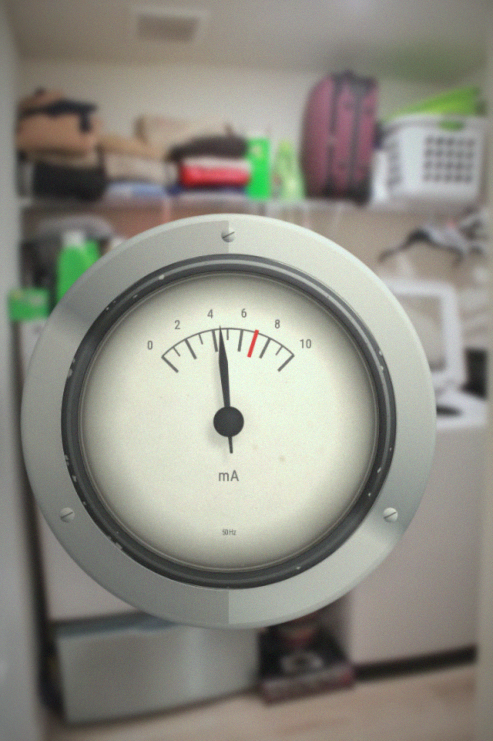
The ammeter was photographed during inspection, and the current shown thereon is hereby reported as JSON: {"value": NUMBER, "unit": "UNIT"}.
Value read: {"value": 4.5, "unit": "mA"}
